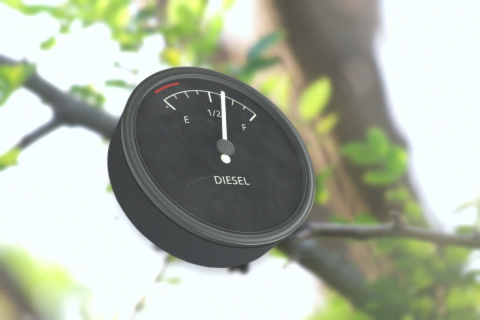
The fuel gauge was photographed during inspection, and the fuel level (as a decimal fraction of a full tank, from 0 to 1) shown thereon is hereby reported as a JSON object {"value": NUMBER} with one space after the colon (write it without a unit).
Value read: {"value": 0.625}
